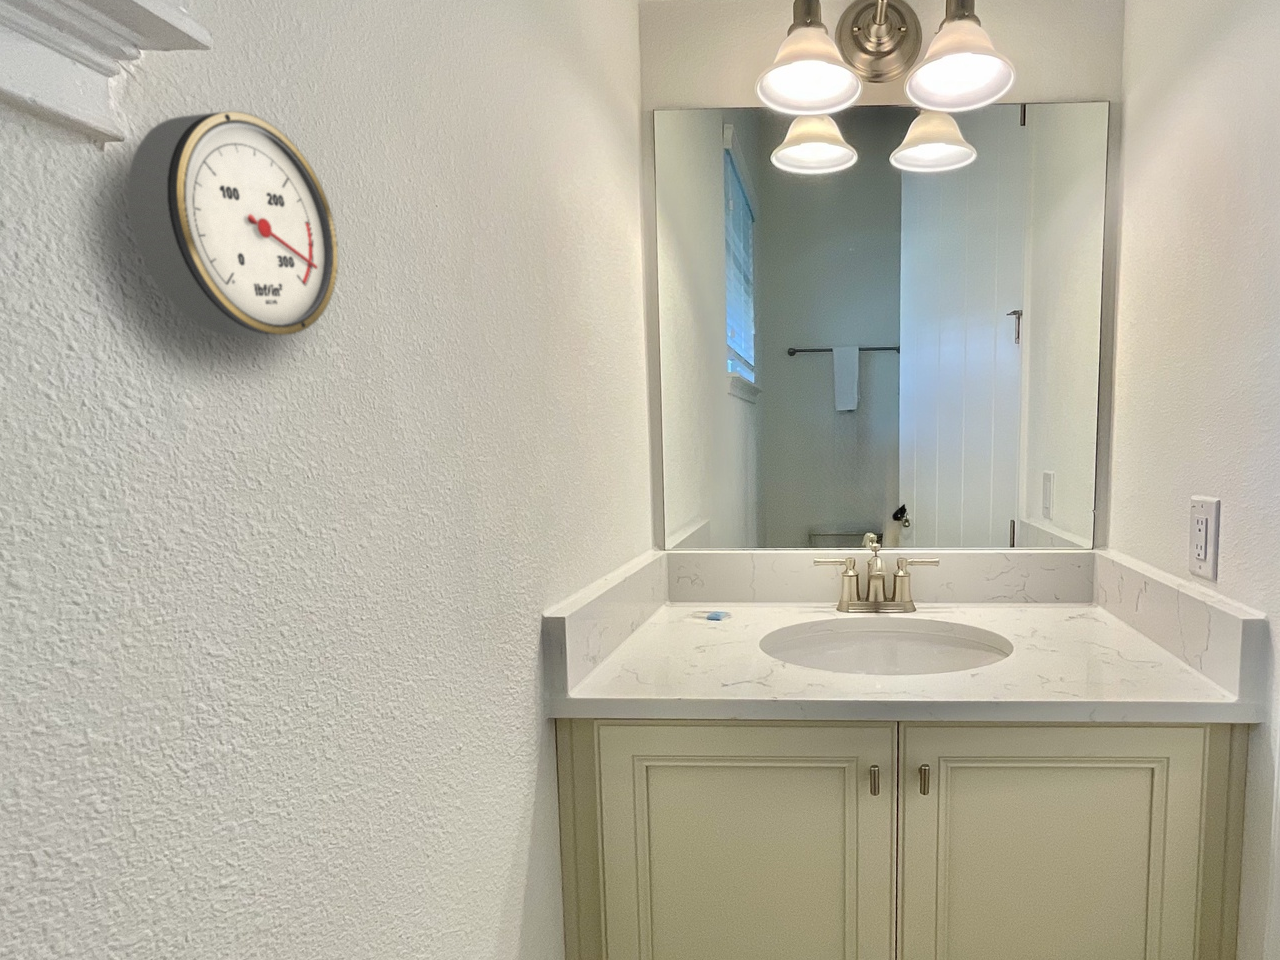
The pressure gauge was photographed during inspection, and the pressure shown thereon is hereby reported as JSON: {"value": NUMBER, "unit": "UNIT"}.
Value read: {"value": 280, "unit": "psi"}
